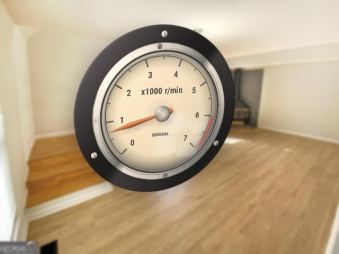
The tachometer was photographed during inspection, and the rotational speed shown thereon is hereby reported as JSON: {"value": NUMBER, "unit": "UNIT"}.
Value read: {"value": 750, "unit": "rpm"}
